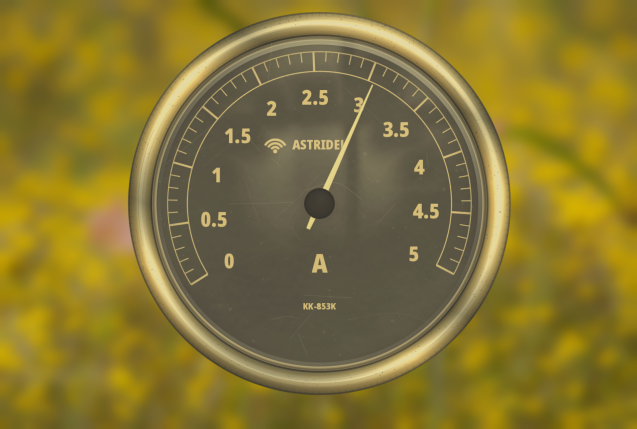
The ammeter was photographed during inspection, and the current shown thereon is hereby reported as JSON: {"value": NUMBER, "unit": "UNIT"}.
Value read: {"value": 3.05, "unit": "A"}
